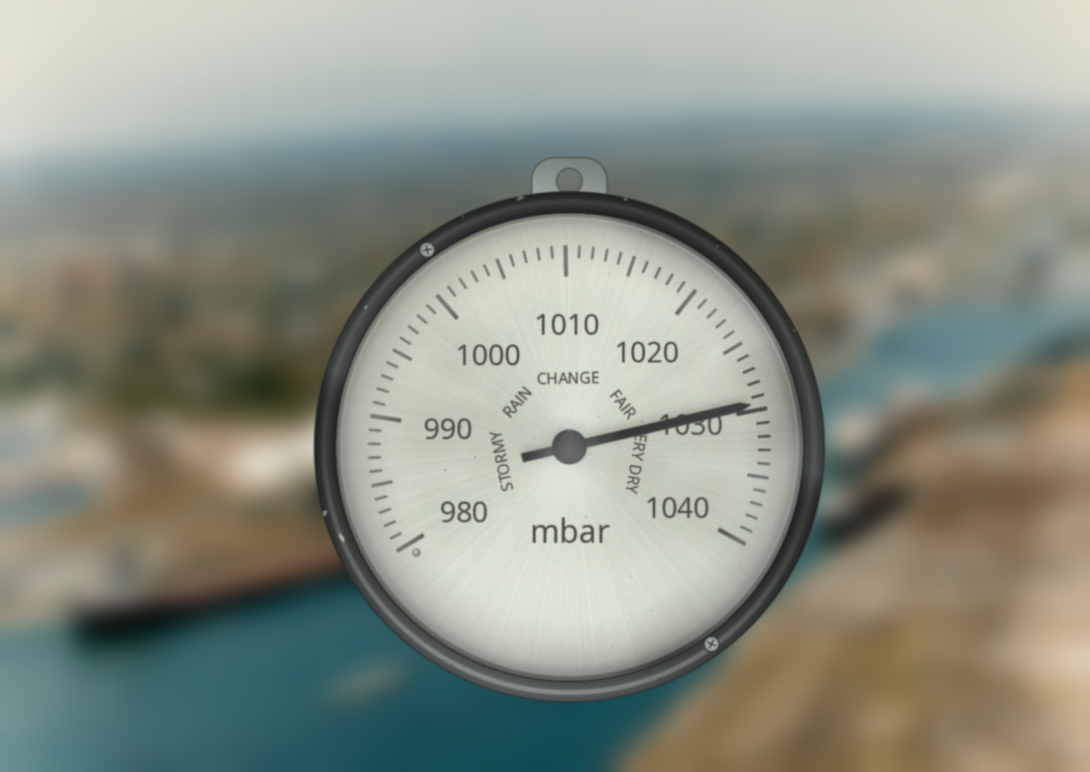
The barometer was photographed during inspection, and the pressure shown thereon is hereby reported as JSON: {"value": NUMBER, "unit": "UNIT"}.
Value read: {"value": 1029.5, "unit": "mbar"}
